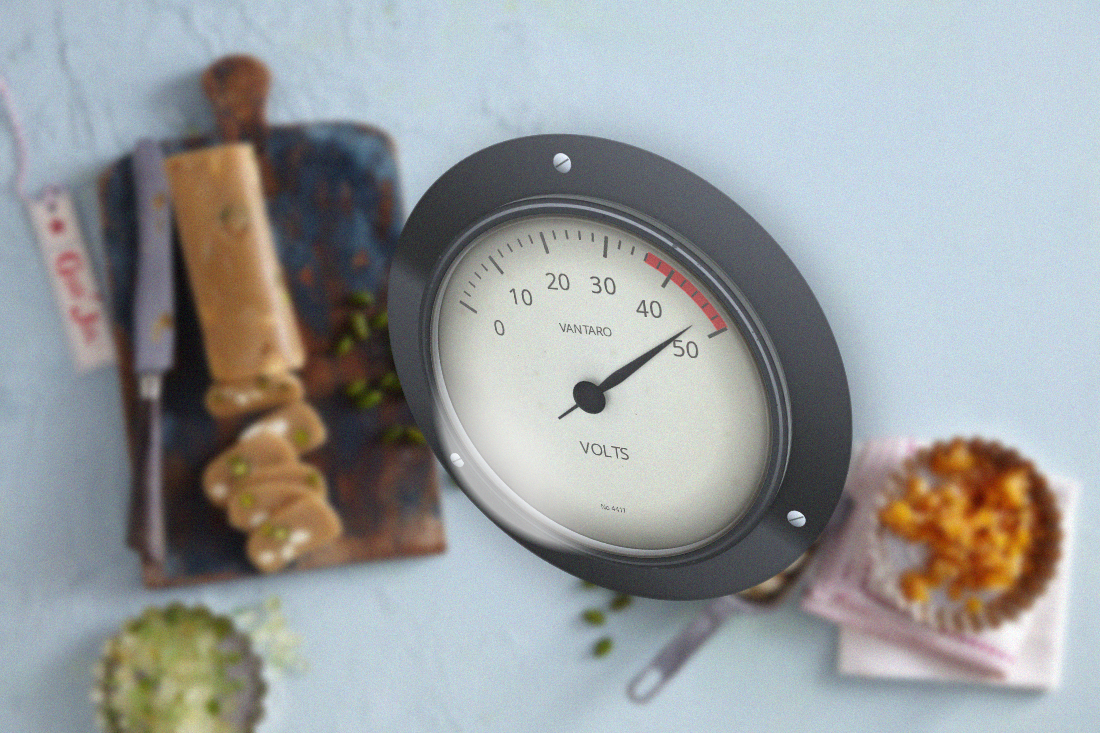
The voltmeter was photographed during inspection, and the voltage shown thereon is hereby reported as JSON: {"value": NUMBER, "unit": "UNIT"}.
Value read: {"value": 47, "unit": "V"}
